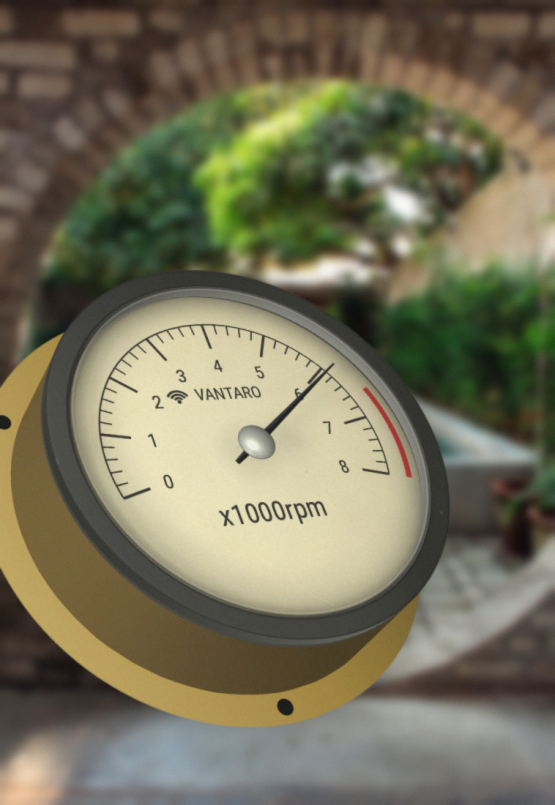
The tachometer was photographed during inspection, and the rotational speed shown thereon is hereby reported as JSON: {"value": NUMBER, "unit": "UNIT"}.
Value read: {"value": 6100, "unit": "rpm"}
